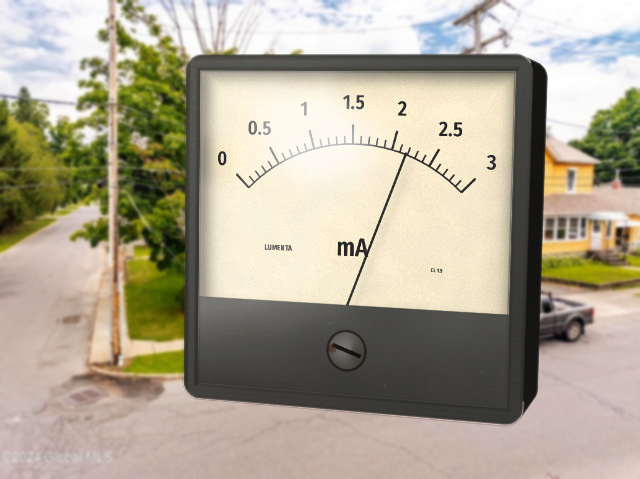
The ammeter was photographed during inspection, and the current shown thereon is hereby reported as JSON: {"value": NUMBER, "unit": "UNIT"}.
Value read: {"value": 2.2, "unit": "mA"}
